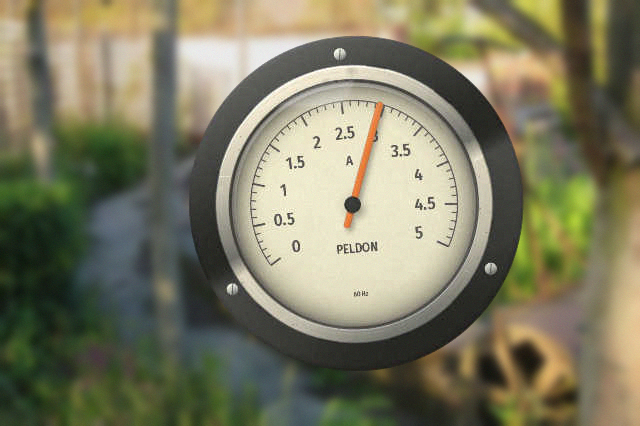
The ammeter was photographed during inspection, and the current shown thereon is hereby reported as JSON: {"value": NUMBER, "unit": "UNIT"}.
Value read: {"value": 2.95, "unit": "A"}
